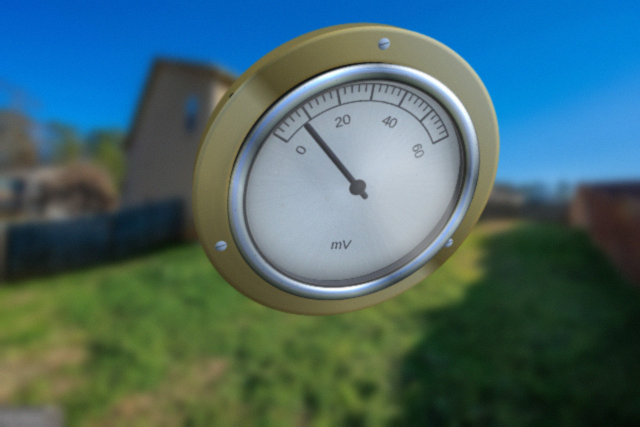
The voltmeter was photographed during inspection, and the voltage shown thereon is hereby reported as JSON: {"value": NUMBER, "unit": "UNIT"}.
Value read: {"value": 8, "unit": "mV"}
